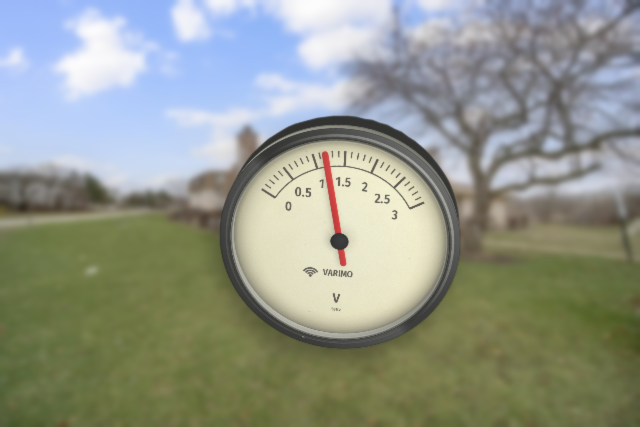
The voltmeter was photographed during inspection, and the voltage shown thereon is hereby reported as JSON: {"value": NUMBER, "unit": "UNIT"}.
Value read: {"value": 1.2, "unit": "V"}
